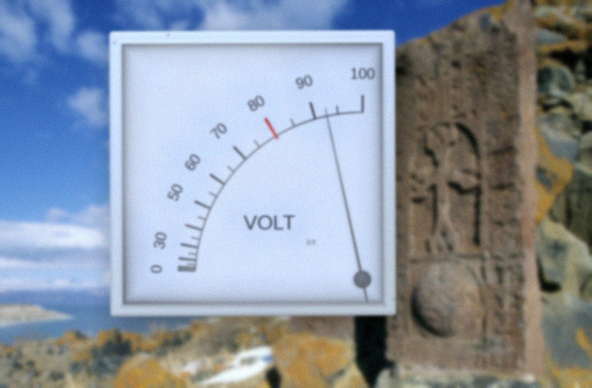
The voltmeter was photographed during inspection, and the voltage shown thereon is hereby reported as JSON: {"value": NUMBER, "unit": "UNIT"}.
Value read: {"value": 92.5, "unit": "V"}
